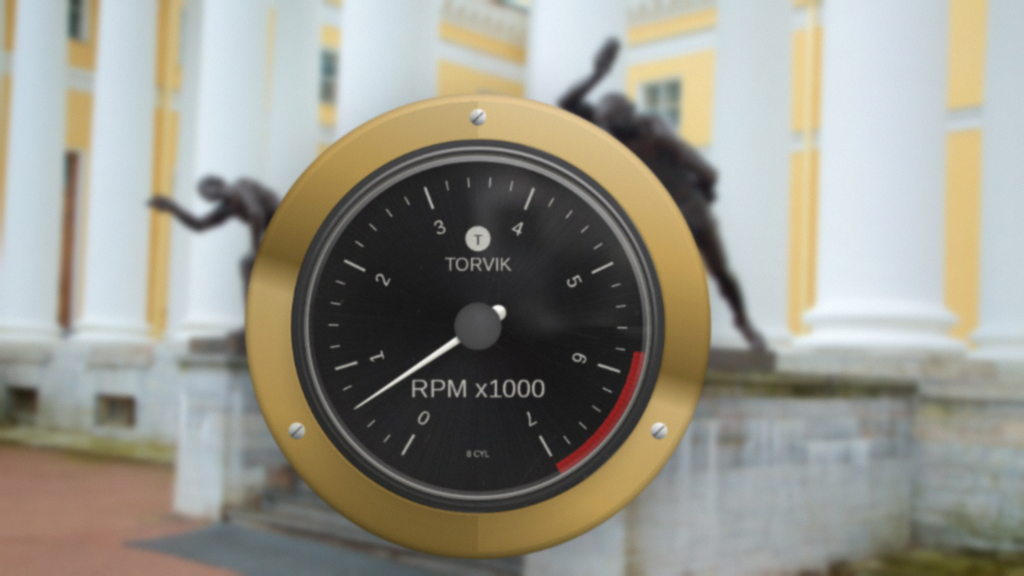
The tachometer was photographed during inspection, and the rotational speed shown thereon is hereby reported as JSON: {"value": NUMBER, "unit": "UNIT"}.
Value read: {"value": 600, "unit": "rpm"}
